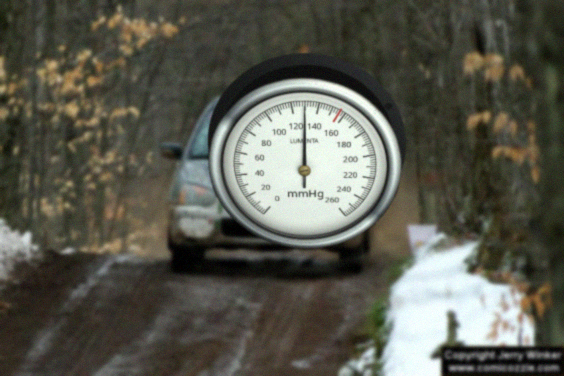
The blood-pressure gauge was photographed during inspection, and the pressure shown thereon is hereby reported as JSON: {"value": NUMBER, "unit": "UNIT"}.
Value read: {"value": 130, "unit": "mmHg"}
